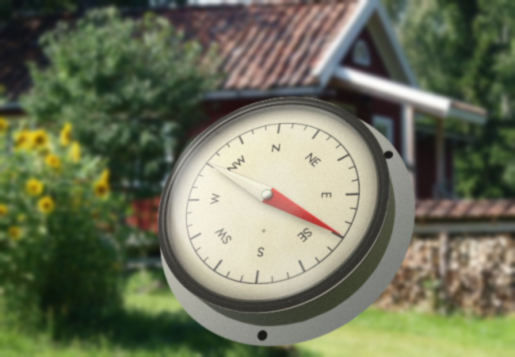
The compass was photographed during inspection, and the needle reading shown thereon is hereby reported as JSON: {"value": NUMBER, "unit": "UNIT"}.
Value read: {"value": 120, "unit": "°"}
